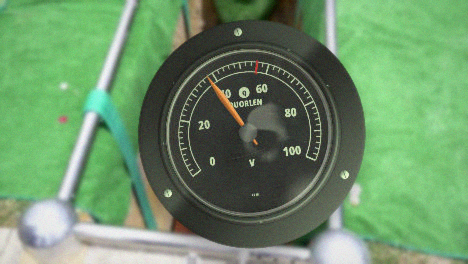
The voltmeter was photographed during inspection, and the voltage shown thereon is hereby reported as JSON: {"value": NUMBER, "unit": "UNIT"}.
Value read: {"value": 38, "unit": "V"}
